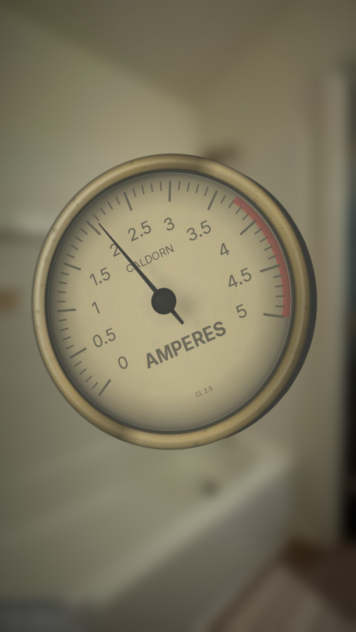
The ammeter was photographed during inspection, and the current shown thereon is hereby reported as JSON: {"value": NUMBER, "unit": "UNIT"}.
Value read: {"value": 2.1, "unit": "A"}
